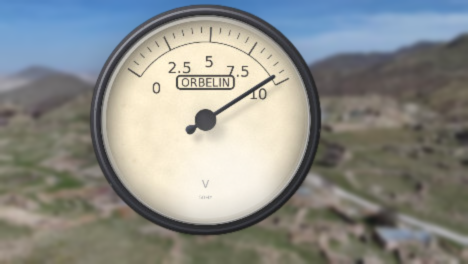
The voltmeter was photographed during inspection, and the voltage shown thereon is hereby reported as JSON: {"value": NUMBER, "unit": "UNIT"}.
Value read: {"value": 9.5, "unit": "V"}
